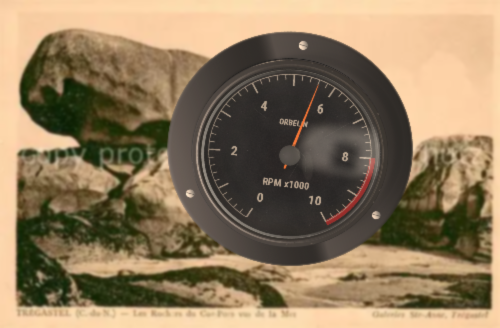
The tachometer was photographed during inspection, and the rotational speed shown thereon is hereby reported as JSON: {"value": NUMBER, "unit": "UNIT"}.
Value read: {"value": 5600, "unit": "rpm"}
